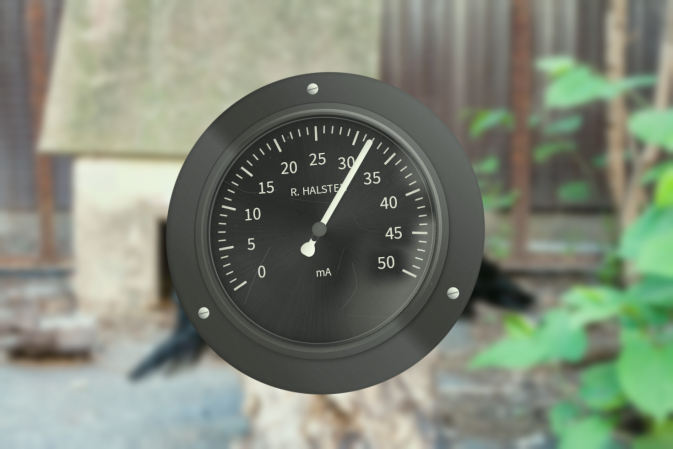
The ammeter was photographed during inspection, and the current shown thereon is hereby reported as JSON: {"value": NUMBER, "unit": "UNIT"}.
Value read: {"value": 32, "unit": "mA"}
